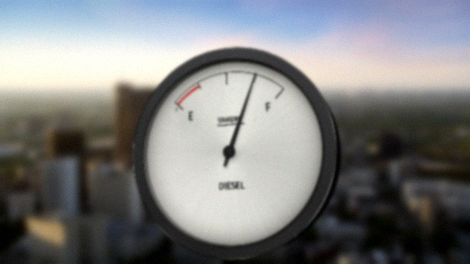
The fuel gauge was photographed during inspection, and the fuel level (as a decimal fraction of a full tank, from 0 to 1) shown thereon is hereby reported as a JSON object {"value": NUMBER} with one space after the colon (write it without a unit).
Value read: {"value": 0.75}
